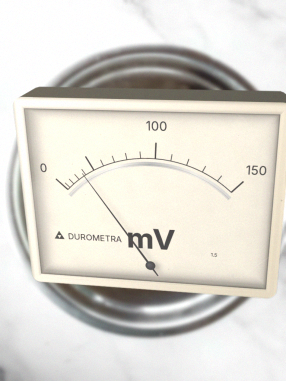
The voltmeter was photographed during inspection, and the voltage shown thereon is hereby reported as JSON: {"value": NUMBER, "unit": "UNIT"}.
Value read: {"value": 40, "unit": "mV"}
